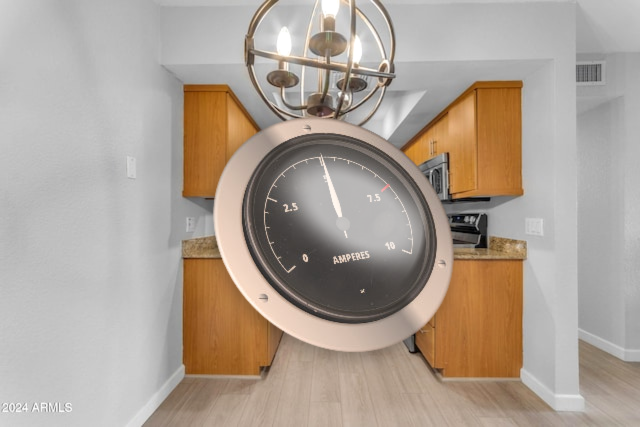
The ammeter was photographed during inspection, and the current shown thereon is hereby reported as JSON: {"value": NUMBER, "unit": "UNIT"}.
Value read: {"value": 5, "unit": "A"}
